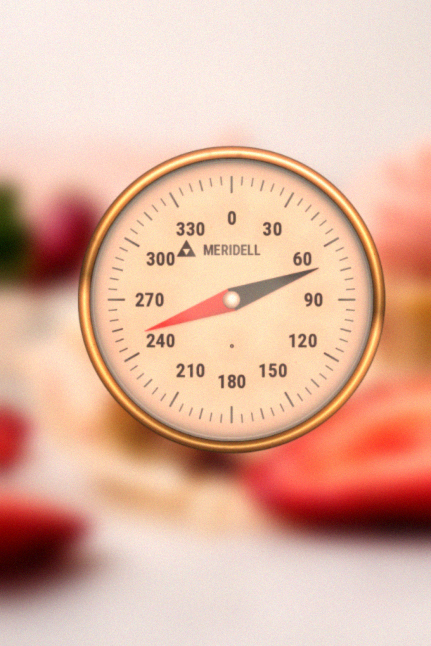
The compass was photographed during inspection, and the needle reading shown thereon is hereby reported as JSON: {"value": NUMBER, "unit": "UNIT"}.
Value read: {"value": 250, "unit": "°"}
